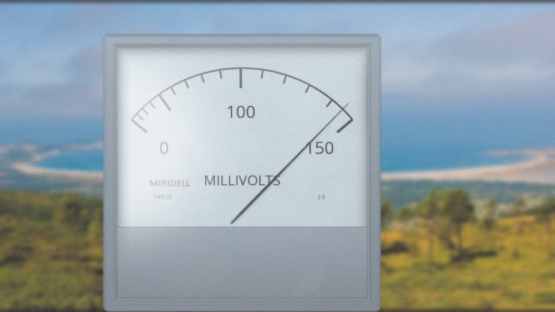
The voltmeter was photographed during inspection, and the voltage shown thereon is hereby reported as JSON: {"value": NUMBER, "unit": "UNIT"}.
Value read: {"value": 145, "unit": "mV"}
